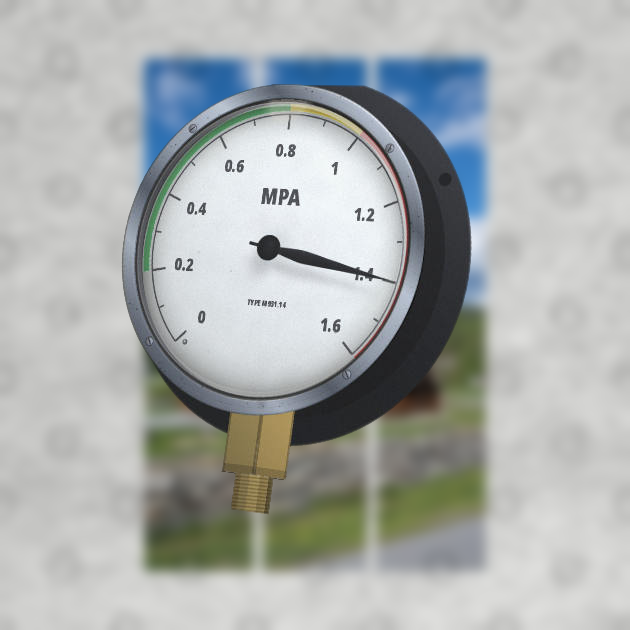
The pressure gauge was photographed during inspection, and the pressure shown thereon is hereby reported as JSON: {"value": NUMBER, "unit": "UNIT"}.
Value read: {"value": 1.4, "unit": "MPa"}
